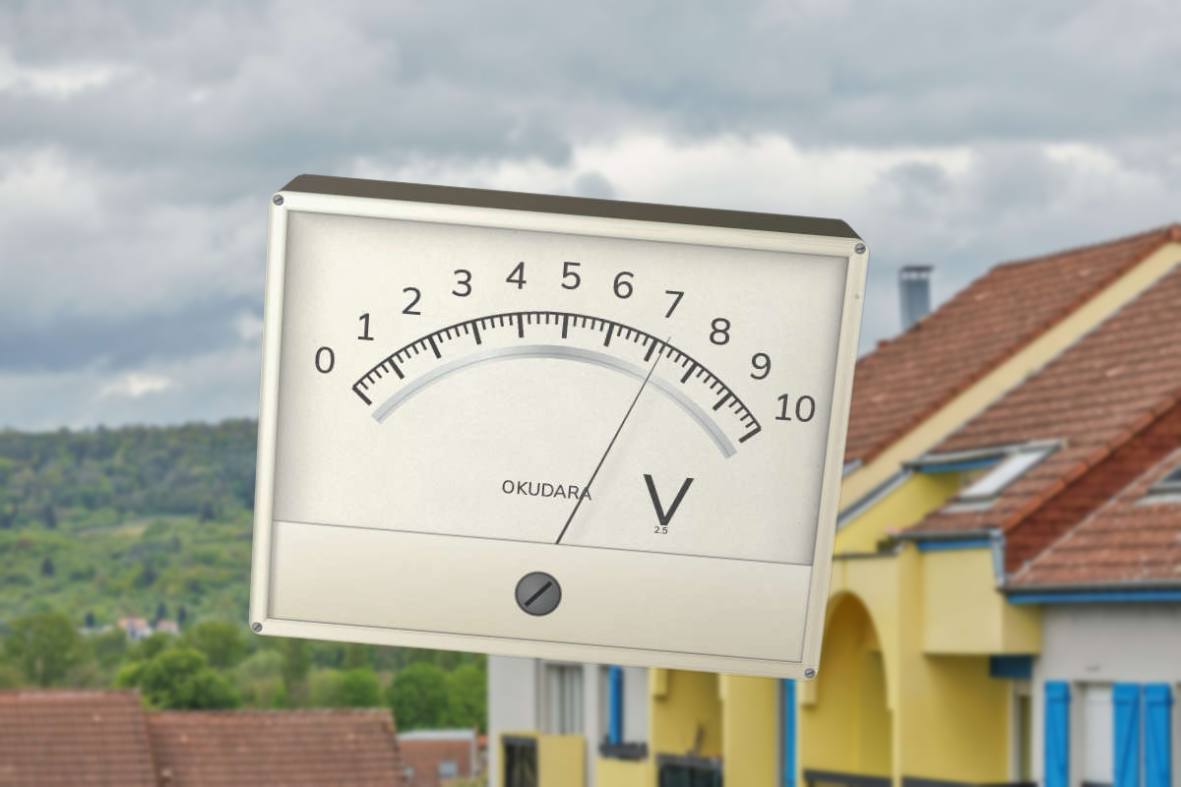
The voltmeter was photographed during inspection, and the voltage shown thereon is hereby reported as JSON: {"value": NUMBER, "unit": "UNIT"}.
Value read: {"value": 7.2, "unit": "V"}
